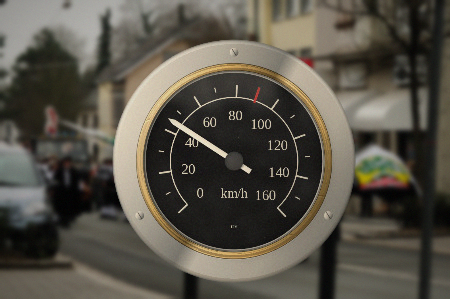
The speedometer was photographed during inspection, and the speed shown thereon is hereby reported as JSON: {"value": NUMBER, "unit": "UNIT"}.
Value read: {"value": 45, "unit": "km/h"}
